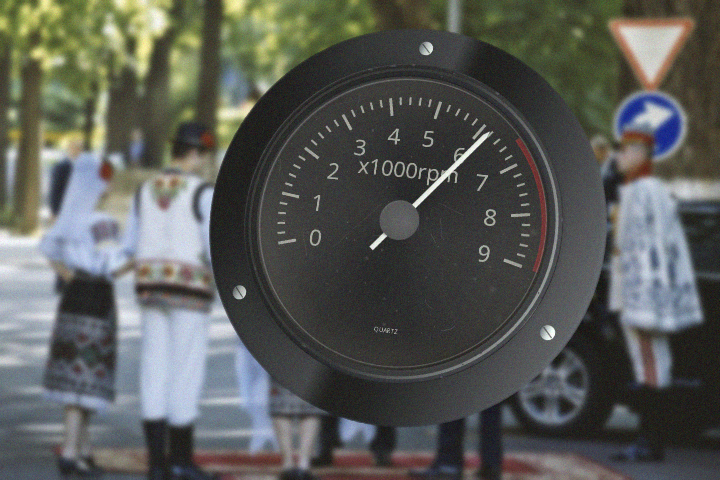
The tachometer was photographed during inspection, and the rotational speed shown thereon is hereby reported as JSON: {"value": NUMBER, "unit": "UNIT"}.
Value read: {"value": 6200, "unit": "rpm"}
